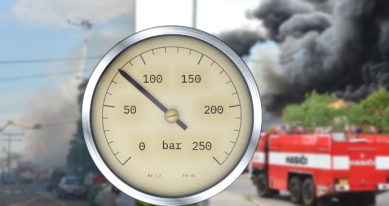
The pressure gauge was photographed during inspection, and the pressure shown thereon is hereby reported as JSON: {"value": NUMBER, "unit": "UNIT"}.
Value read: {"value": 80, "unit": "bar"}
